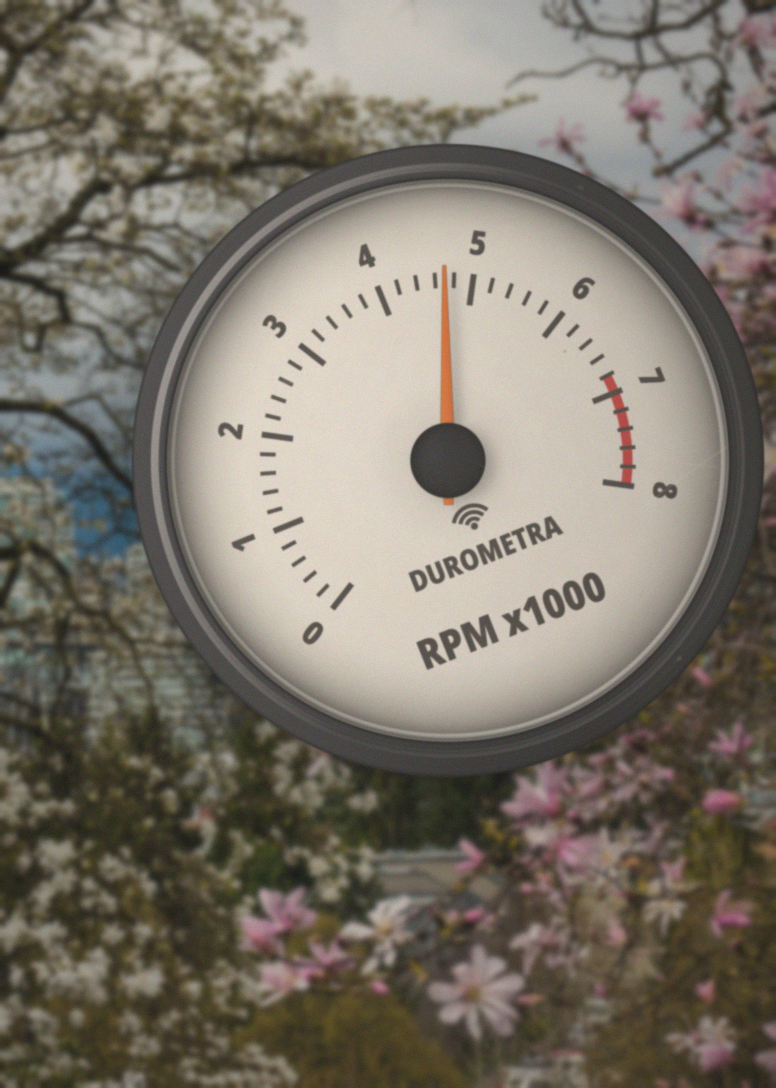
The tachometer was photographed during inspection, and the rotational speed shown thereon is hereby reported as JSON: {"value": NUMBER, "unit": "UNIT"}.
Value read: {"value": 4700, "unit": "rpm"}
